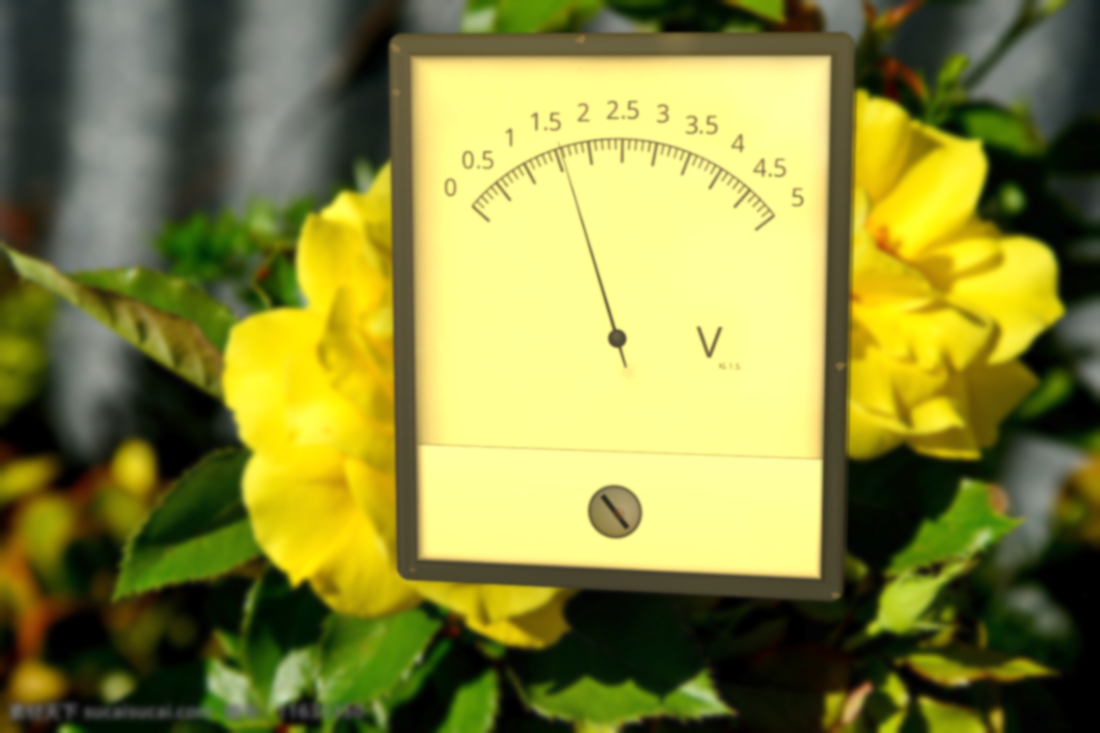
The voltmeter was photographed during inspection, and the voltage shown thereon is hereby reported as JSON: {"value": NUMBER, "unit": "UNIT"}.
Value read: {"value": 1.6, "unit": "V"}
